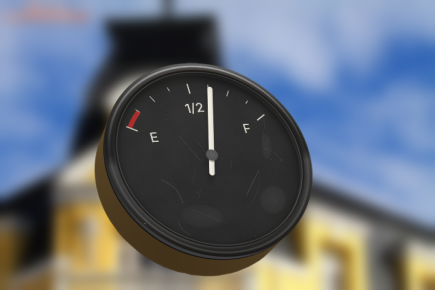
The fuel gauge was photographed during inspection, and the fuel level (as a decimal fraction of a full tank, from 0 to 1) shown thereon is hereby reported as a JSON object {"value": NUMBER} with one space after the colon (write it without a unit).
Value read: {"value": 0.625}
